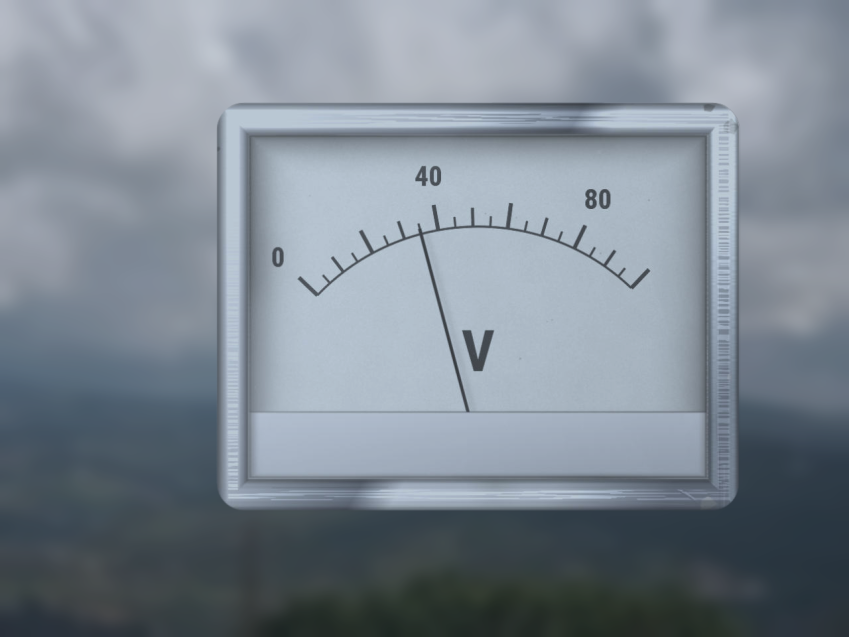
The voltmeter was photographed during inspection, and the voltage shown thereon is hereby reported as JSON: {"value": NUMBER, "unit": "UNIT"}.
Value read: {"value": 35, "unit": "V"}
